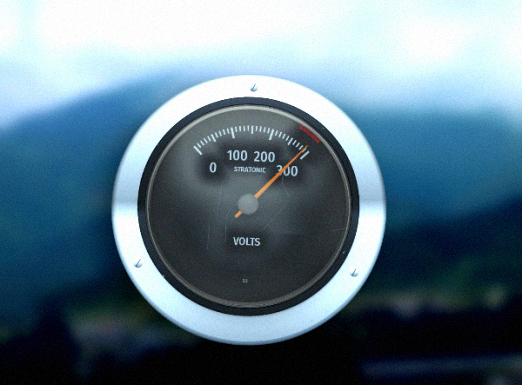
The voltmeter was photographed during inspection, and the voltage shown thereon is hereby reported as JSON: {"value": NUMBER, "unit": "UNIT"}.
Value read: {"value": 290, "unit": "V"}
